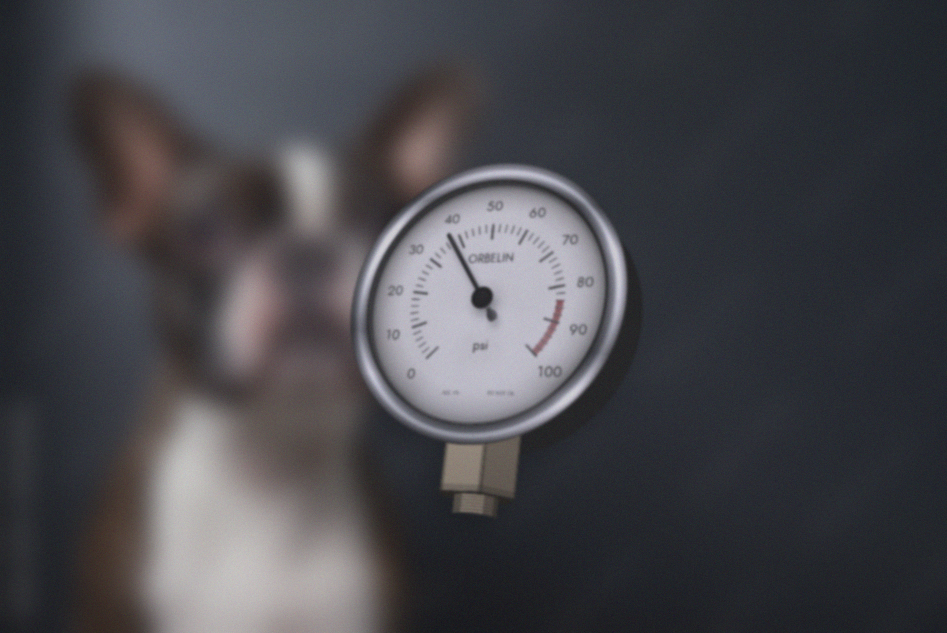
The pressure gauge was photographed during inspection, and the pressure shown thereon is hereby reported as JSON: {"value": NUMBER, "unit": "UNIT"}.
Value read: {"value": 38, "unit": "psi"}
